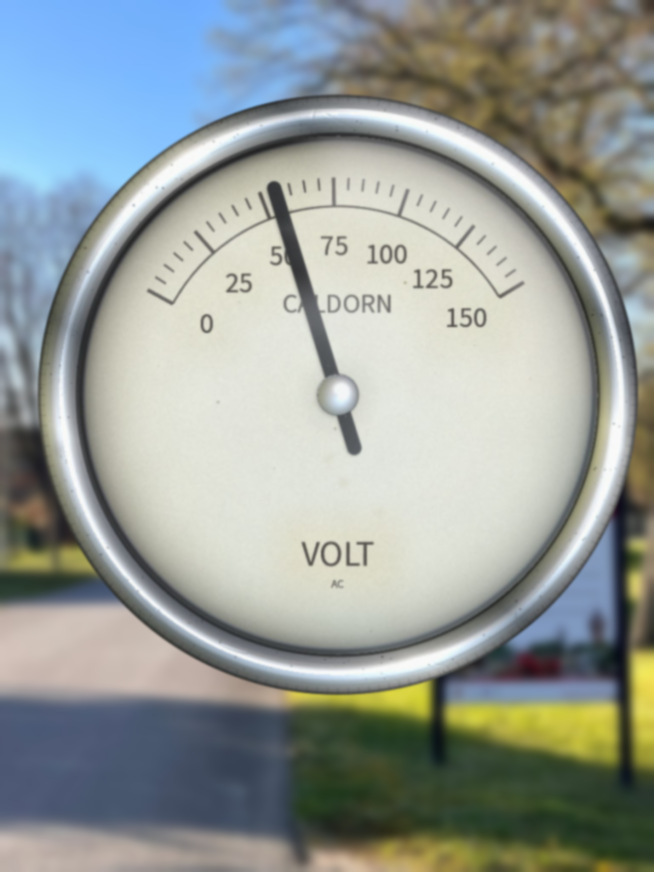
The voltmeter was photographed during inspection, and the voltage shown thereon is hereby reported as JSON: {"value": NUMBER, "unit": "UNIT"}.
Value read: {"value": 55, "unit": "V"}
